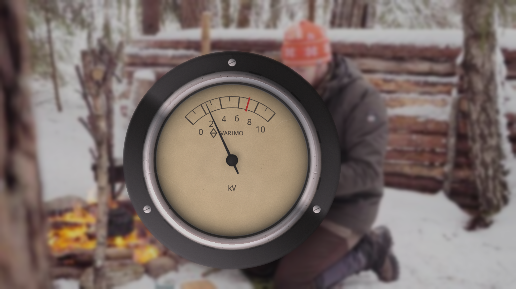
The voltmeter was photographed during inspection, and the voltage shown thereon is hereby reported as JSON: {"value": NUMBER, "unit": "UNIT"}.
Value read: {"value": 2.5, "unit": "kV"}
